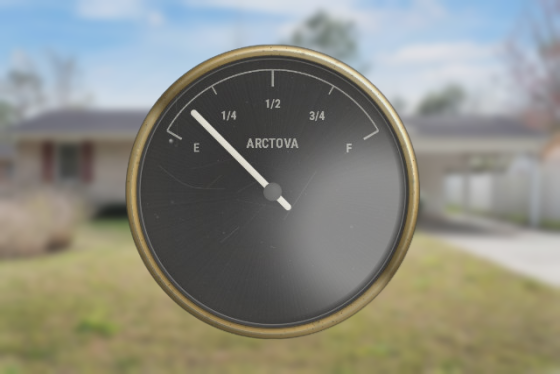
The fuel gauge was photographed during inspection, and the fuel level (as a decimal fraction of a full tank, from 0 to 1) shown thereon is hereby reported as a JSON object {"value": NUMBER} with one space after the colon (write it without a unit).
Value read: {"value": 0.125}
